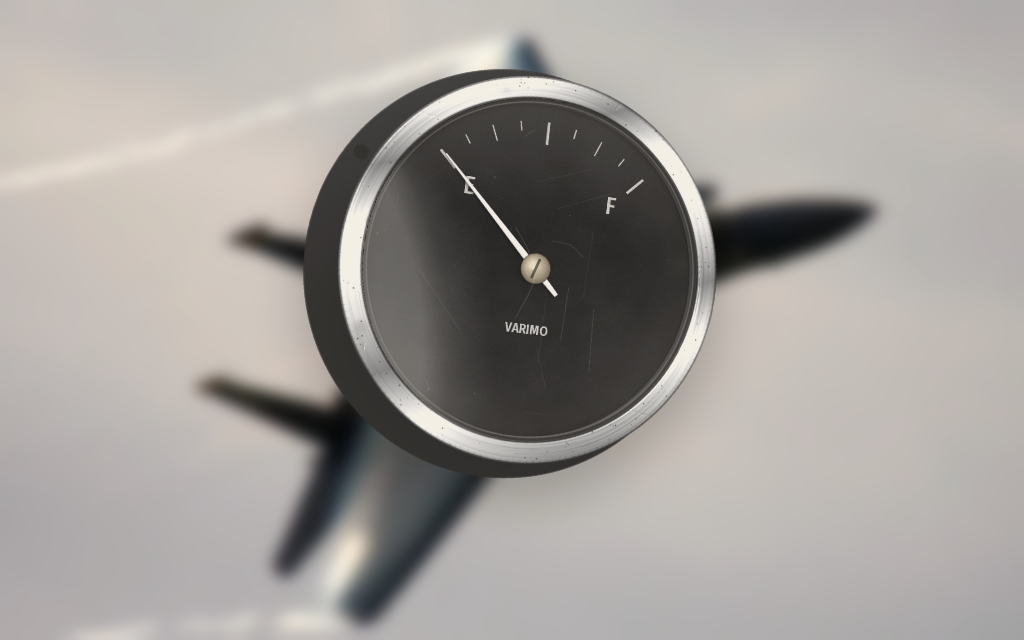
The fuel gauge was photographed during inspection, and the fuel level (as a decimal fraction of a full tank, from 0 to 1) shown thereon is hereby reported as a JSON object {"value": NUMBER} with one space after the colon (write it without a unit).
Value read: {"value": 0}
